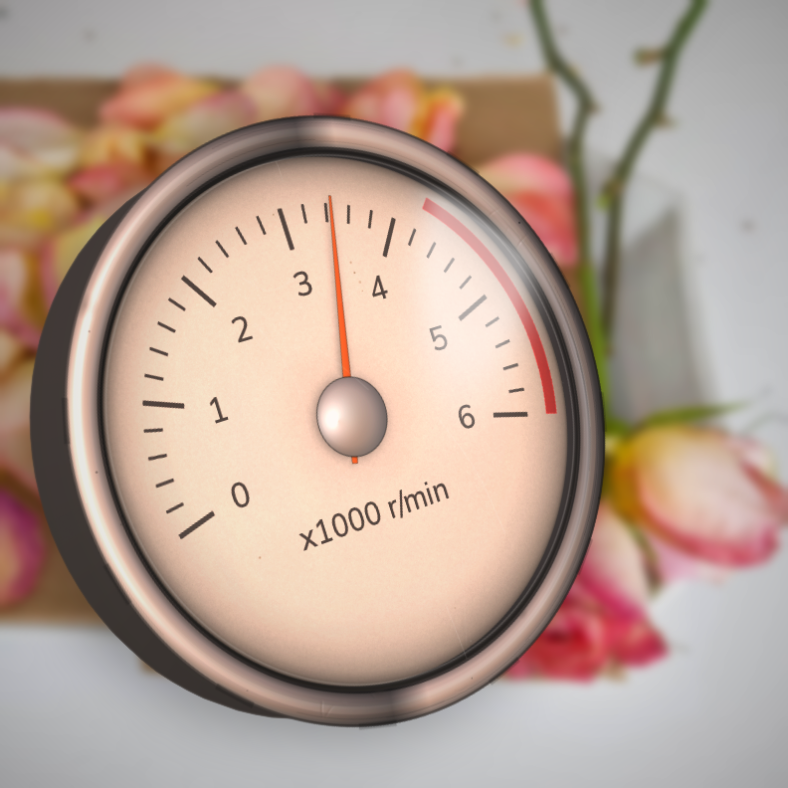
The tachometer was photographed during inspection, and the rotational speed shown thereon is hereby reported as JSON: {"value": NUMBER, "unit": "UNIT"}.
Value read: {"value": 3400, "unit": "rpm"}
